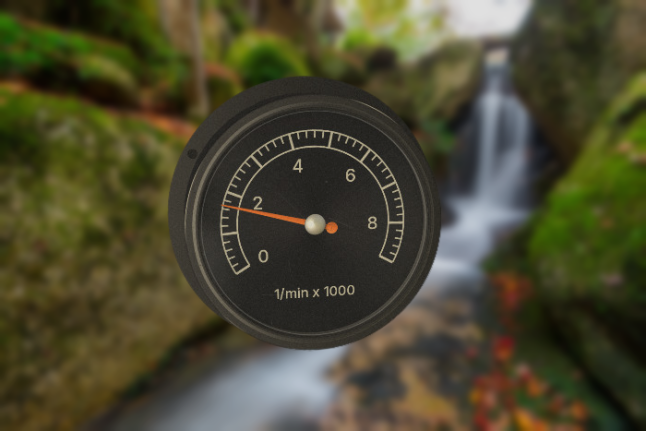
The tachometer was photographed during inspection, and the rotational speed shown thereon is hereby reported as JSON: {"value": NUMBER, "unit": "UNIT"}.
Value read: {"value": 1700, "unit": "rpm"}
